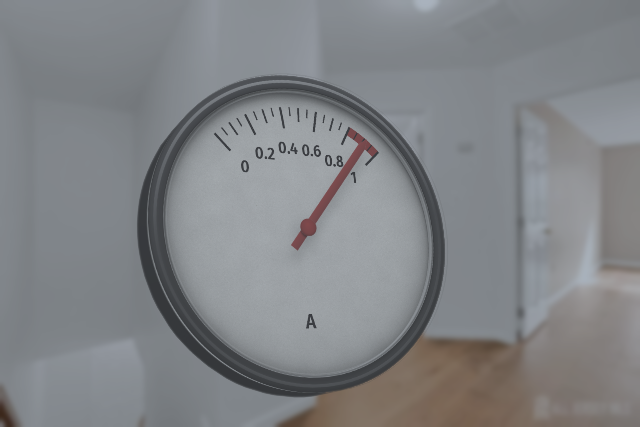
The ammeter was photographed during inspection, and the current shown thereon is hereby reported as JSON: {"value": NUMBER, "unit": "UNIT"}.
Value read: {"value": 0.9, "unit": "A"}
